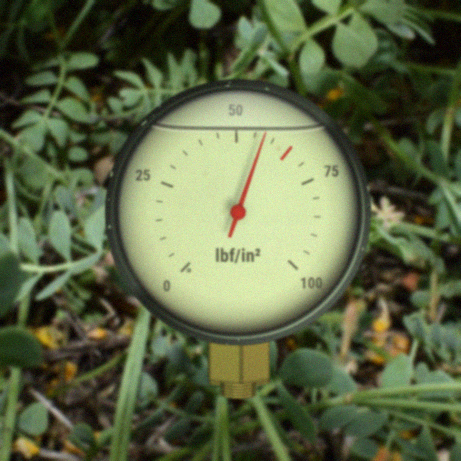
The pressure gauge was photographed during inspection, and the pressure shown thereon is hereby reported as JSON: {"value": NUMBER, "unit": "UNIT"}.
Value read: {"value": 57.5, "unit": "psi"}
